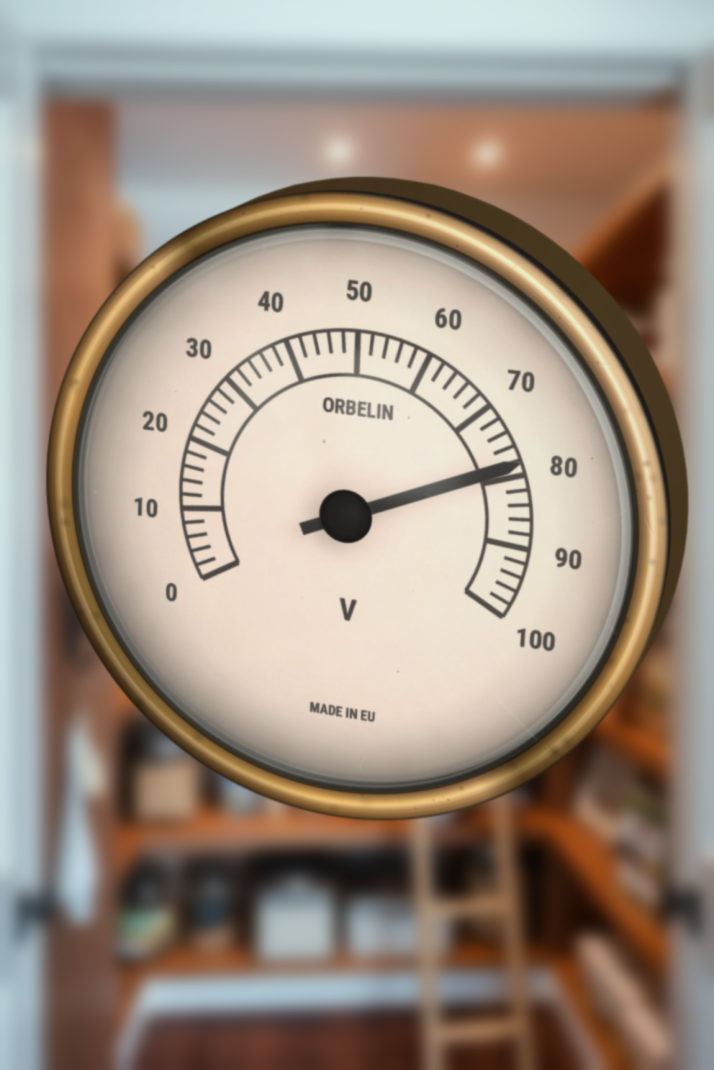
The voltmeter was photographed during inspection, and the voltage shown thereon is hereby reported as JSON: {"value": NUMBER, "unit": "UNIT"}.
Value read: {"value": 78, "unit": "V"}
